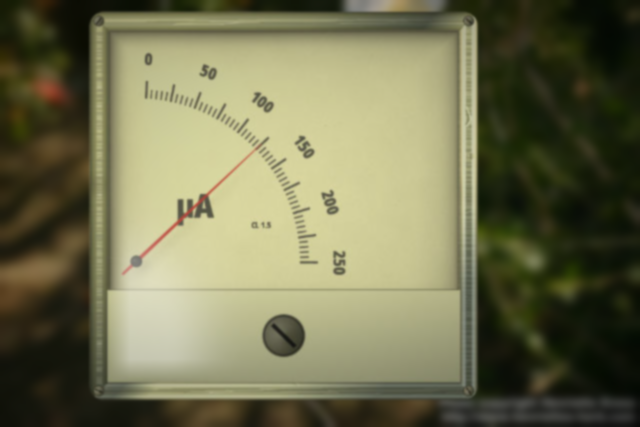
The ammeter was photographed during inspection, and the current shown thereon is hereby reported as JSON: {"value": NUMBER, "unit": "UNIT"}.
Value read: {"value": 125, "unit": "µA"}
